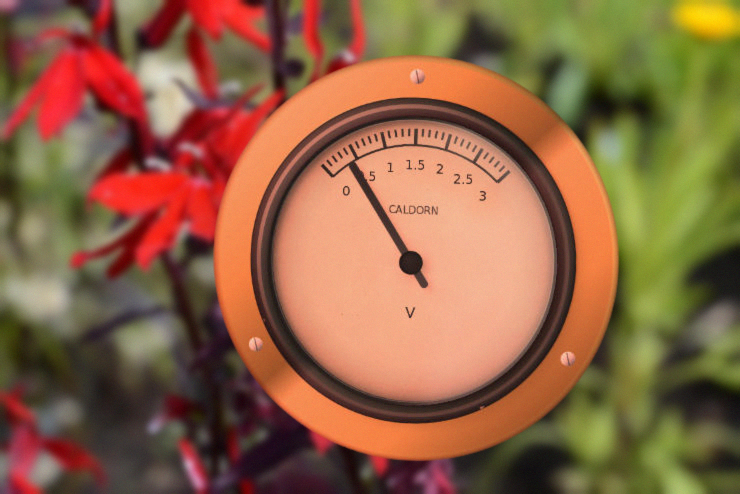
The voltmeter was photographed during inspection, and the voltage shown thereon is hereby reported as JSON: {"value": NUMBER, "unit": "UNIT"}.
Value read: {"value": 0.4, "unit": "V"}
